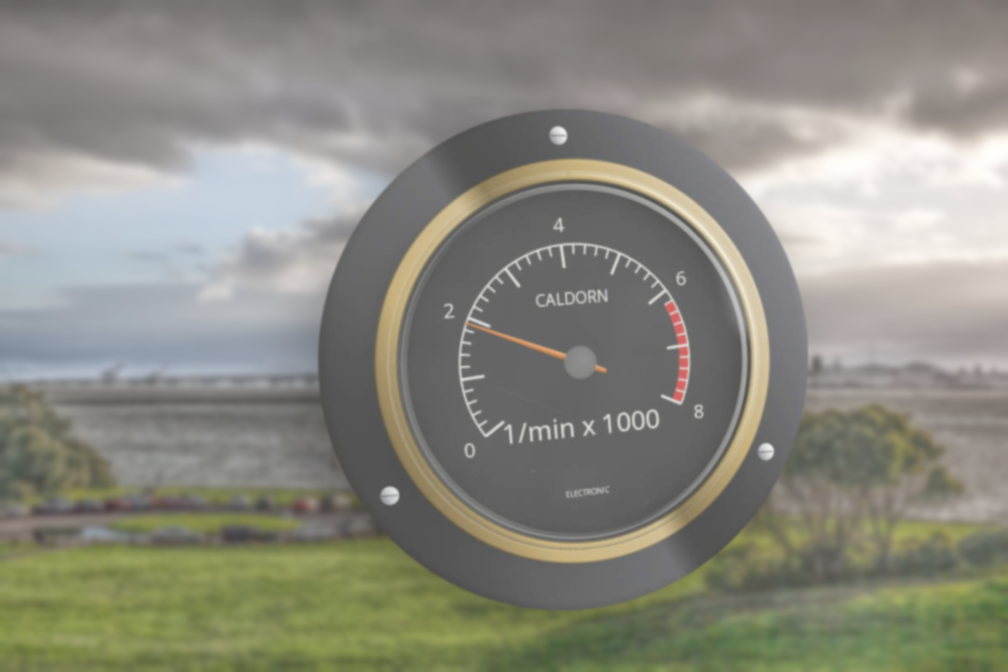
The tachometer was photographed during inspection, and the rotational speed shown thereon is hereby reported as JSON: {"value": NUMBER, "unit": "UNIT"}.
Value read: {"value": 1900, "unit": "rpm"}
